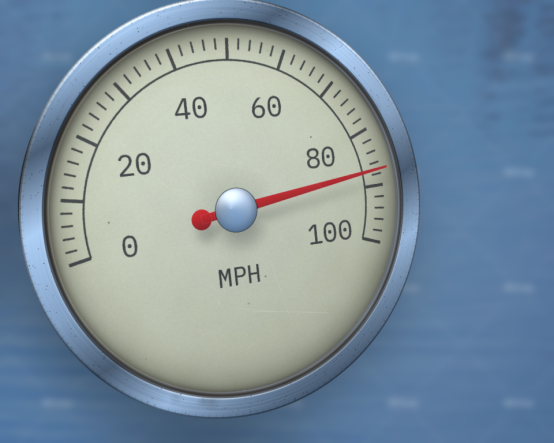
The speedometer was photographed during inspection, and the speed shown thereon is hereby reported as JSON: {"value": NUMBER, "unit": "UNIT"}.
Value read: {"value": 87, "unit": "mph"}
